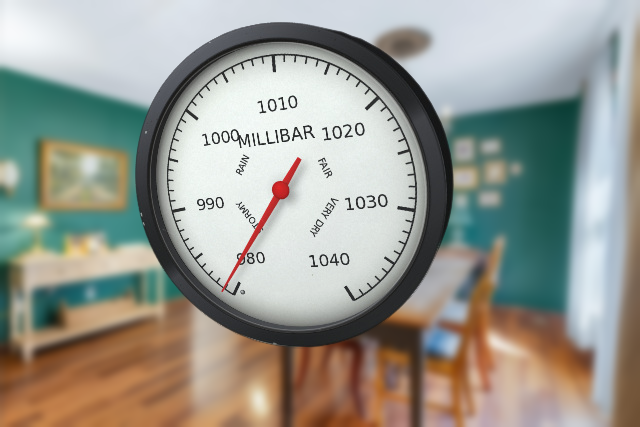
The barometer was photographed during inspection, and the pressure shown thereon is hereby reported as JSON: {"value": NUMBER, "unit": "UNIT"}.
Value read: {"value": 981, "unit": "mbar"}
